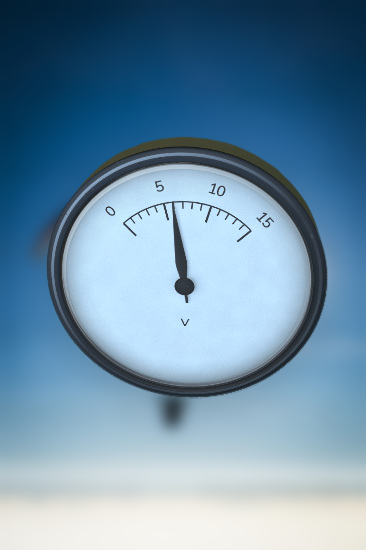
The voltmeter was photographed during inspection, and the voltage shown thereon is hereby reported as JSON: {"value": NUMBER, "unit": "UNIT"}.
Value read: {"value": 6, "unit": "V"}
